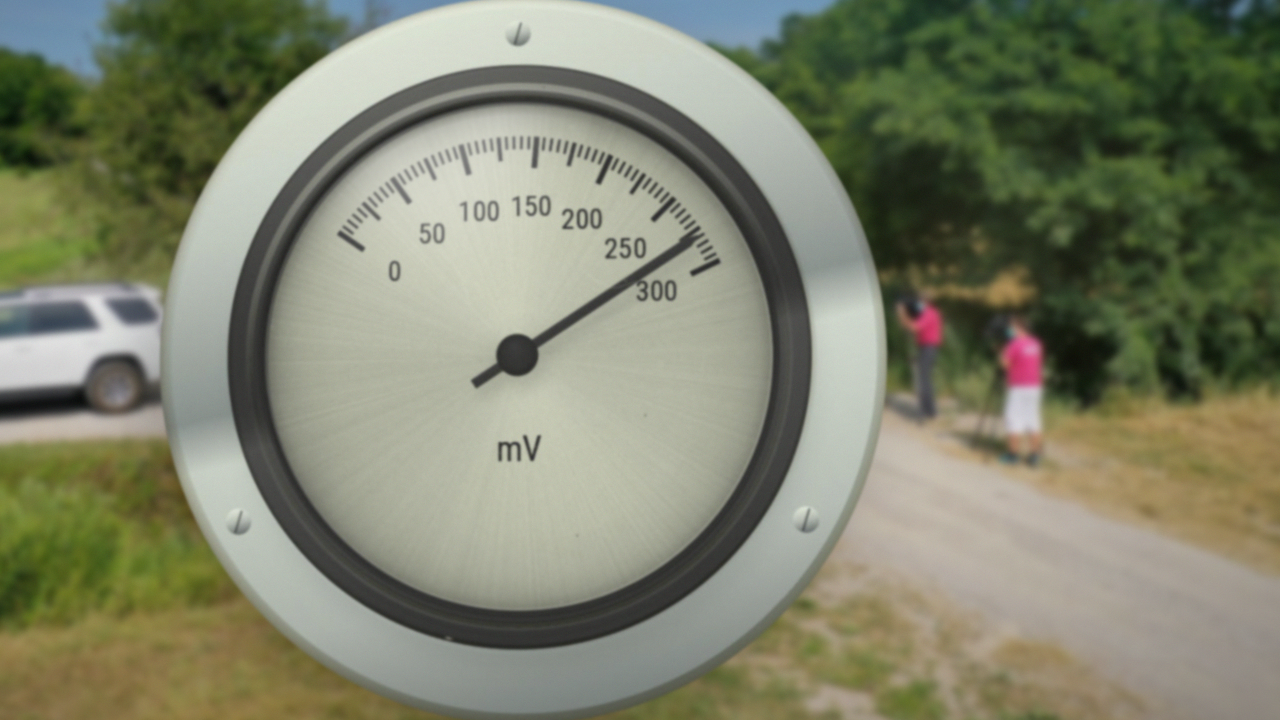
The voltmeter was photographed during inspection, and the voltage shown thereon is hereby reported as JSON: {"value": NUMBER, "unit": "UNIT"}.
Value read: {"value": 280, "unit": "mV"}
